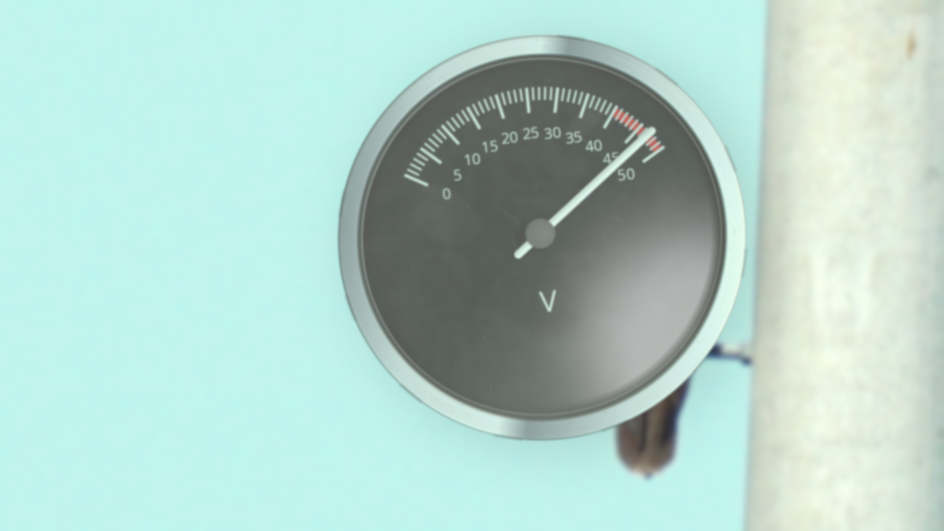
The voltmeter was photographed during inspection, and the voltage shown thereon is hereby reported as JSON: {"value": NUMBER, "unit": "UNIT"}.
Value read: {"value": 47, "unit": "V"}
